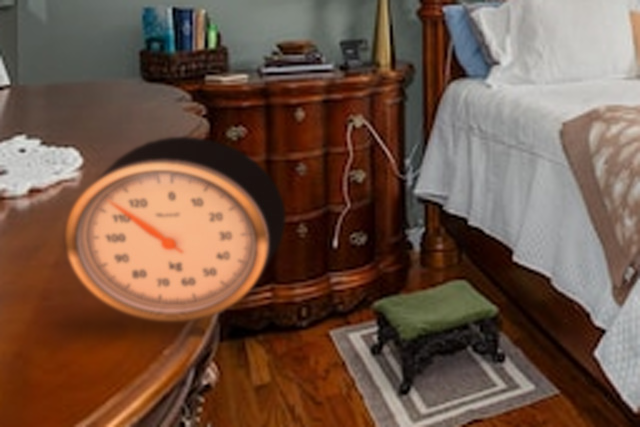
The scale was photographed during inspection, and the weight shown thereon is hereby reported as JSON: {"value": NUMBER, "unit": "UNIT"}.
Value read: {"value": 115, "unit": "kg"}
